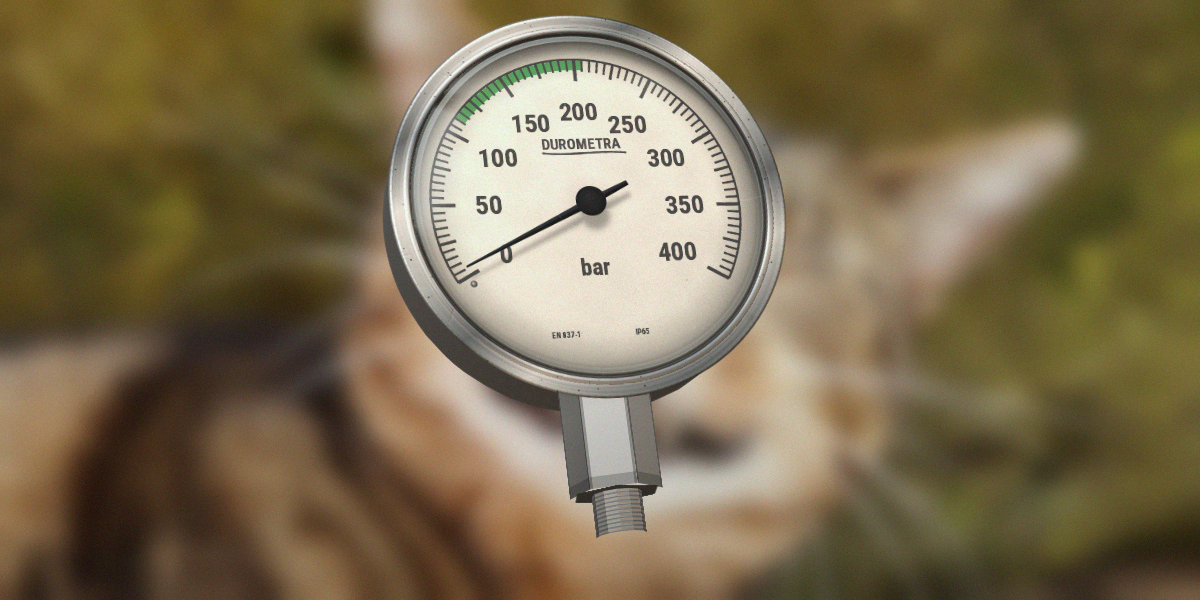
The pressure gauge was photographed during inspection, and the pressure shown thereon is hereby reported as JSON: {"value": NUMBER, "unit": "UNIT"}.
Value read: {"value": 5, "unit": "bar"}
